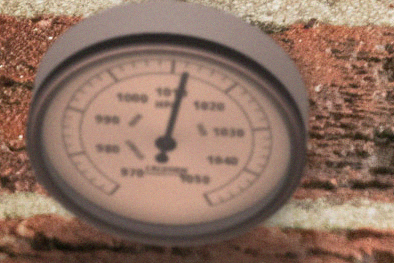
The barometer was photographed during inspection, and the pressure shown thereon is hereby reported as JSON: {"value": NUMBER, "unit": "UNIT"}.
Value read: {"value": 1012, "unit": "hPa"}
